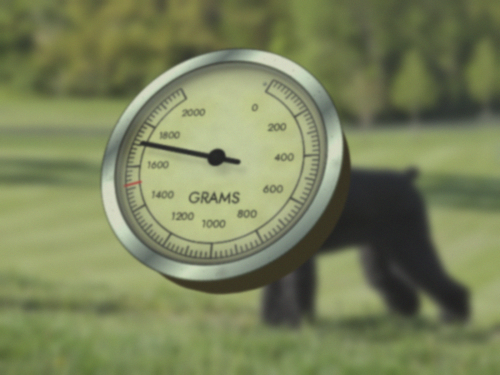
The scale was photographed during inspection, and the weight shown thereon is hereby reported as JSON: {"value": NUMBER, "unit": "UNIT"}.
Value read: {"value": 1700, "unit": "g"}
